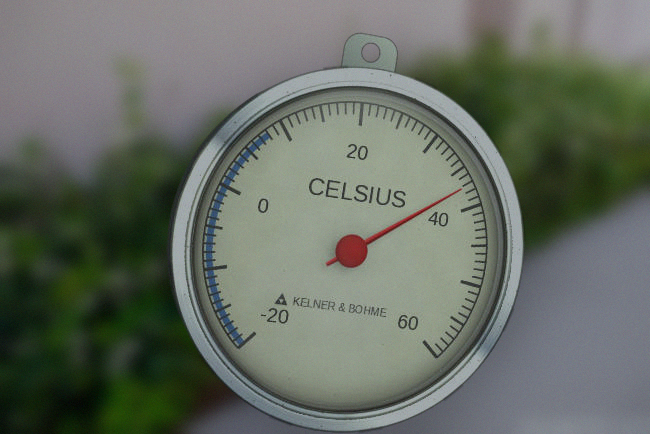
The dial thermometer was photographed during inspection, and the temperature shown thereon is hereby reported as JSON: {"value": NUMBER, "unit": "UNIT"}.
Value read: {"value": 37, "unit": "°C"}
